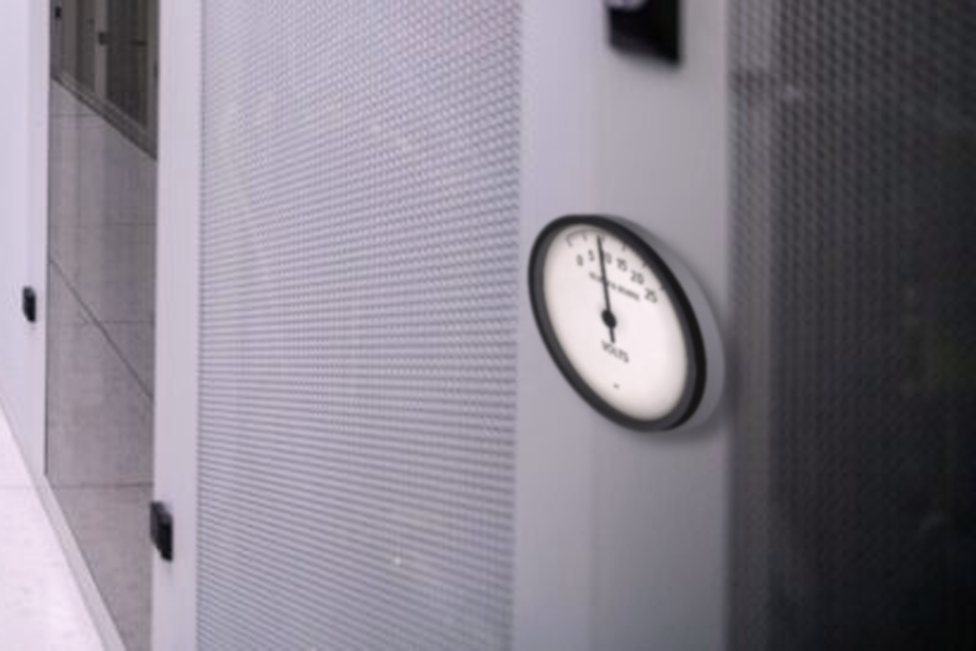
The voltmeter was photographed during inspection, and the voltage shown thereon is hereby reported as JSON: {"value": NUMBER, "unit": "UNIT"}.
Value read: {"value": 10, "unit": "V"}
